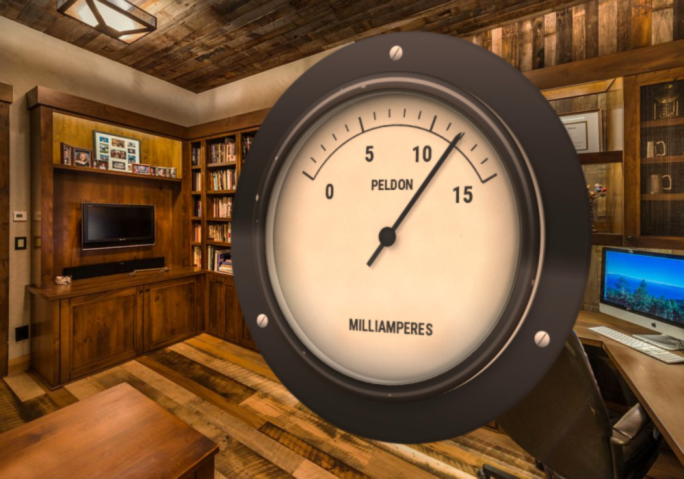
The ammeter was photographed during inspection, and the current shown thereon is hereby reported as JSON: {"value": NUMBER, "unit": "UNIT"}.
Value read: {"value": 12, "unit": "mA"}
